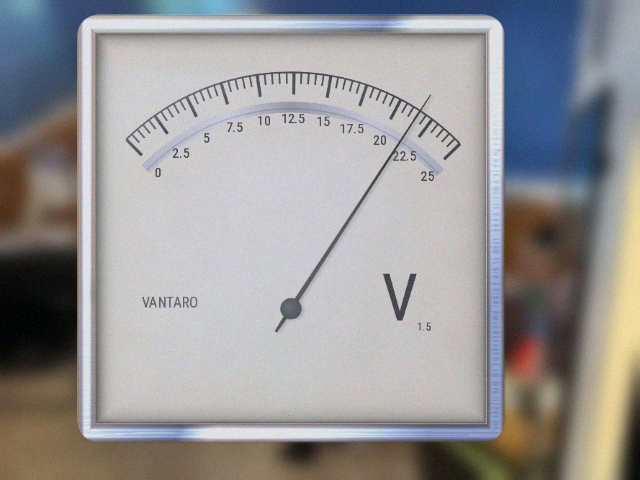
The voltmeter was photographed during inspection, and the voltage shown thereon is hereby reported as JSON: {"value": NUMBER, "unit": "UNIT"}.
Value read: {"value": 21.5, "unit": "V"}
